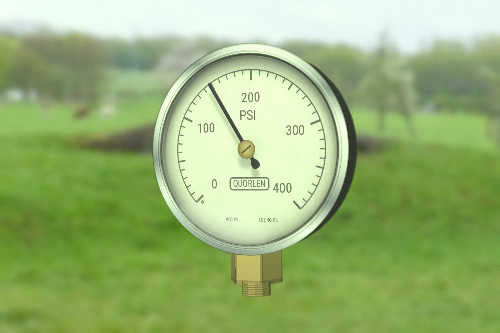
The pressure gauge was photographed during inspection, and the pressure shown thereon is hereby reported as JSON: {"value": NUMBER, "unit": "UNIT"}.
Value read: {"value": 150, "unit": "psi"}
